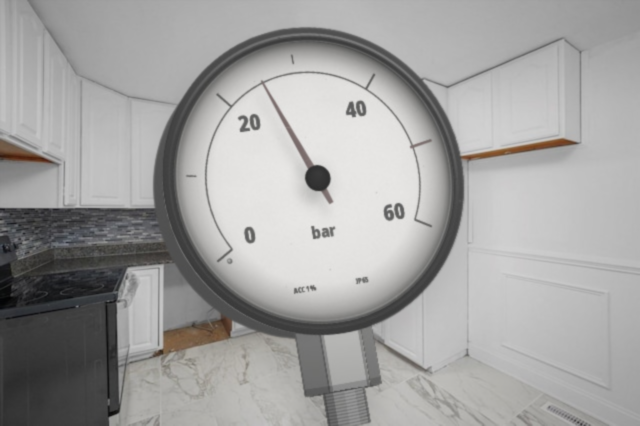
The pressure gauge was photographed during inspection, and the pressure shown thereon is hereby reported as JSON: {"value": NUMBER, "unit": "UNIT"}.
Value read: {"value": 25, "unit": "bar"}
